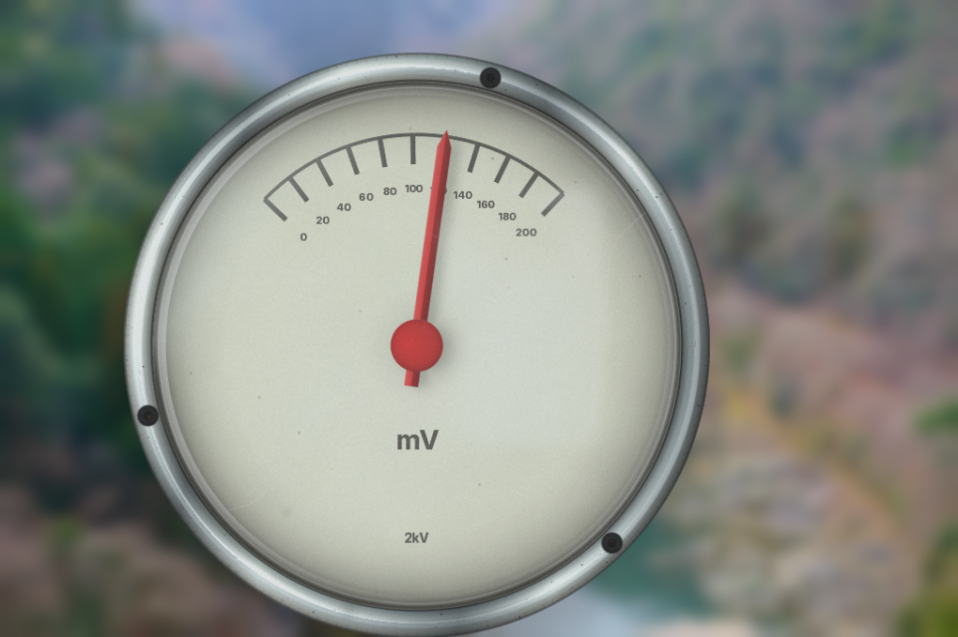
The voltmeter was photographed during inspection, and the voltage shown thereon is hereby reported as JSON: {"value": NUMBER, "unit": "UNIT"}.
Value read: {"value": 120, "unit": "mV"}
